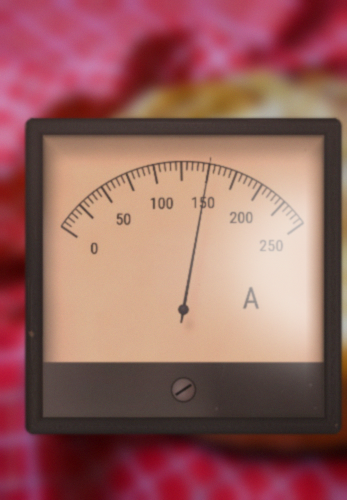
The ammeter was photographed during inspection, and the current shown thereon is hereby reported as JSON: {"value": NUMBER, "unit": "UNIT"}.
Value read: {"value": 150, "unit": "A"}
